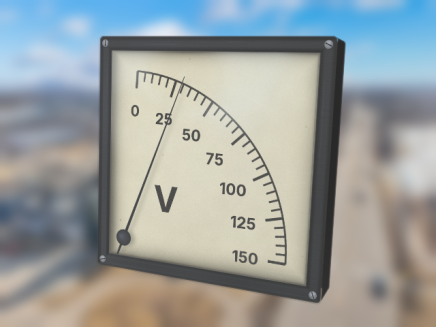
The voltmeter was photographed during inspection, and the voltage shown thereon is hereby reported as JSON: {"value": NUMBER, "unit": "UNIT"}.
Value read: {"value": 30, "unit": "V"}
